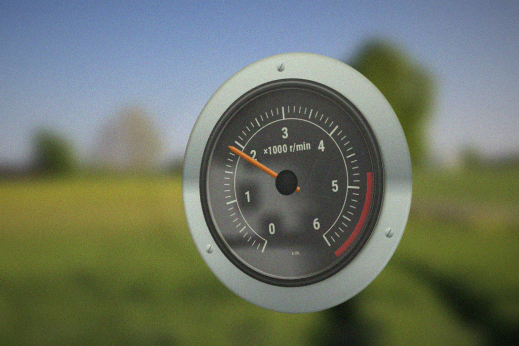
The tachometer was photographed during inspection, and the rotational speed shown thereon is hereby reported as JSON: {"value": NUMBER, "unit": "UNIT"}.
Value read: {"value": 1900, "unit": "rpm"}
